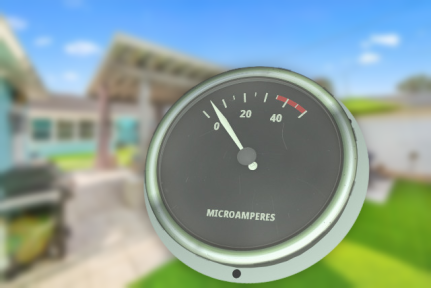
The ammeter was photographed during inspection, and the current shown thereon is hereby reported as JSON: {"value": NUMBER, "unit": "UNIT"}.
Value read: {"value": 5, "unit": "µA"}
